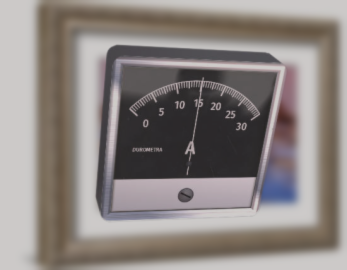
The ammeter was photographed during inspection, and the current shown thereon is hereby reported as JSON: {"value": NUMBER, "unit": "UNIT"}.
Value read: {"value": 15, "unit": "A"}
